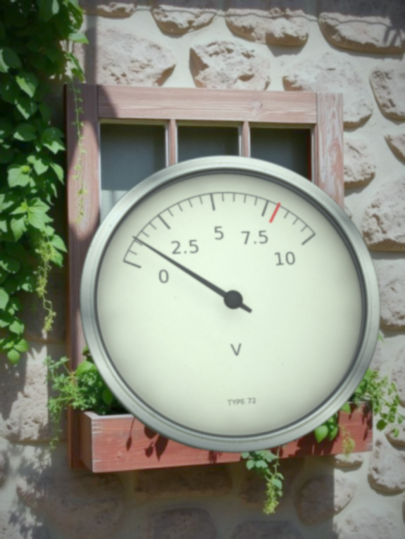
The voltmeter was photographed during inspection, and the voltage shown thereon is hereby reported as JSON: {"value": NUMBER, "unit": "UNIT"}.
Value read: {"value": 1, "unit": "V"}
